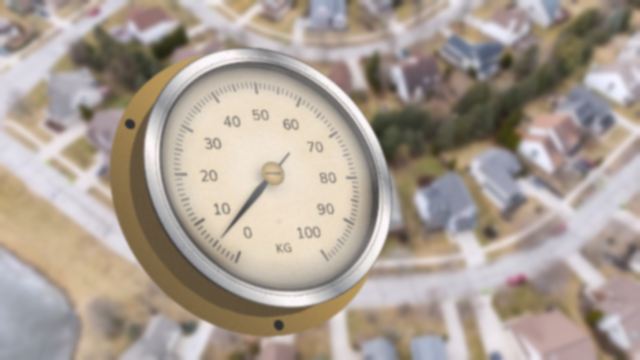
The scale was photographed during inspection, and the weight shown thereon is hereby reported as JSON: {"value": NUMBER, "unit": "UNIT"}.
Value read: {"value": 5, "unit": "kg"}
